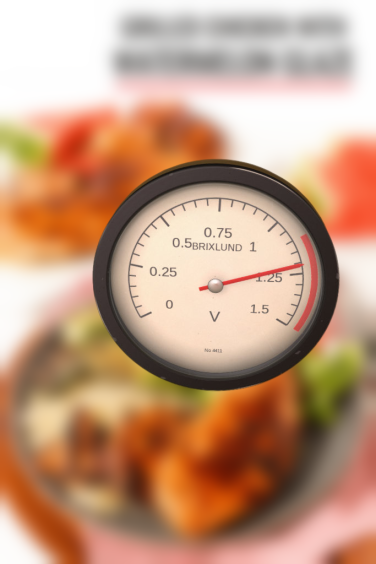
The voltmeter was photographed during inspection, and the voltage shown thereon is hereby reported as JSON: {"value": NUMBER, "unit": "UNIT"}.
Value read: {"value": 1.2, "unit": "V"}
